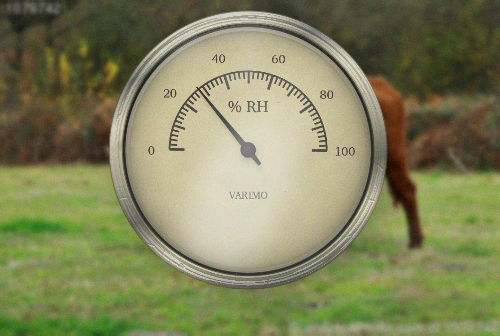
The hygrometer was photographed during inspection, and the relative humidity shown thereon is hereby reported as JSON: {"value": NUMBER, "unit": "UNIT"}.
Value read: {"value": 28, "unit": "%"}
